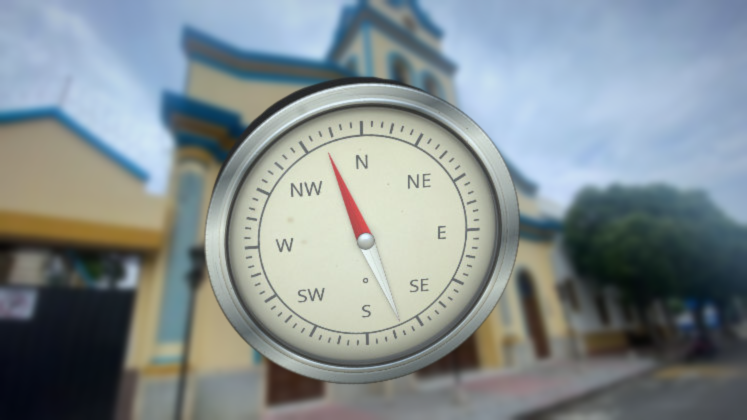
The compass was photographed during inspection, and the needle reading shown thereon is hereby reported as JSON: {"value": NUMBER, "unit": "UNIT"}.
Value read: {"value": 340, "unit": "°"}
